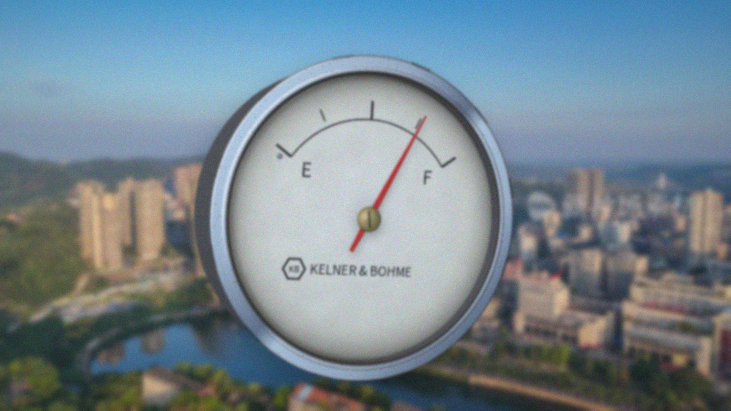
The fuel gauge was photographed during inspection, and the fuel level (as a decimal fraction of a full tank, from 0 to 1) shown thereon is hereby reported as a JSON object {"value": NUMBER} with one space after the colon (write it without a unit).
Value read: {"value": 0.75}
